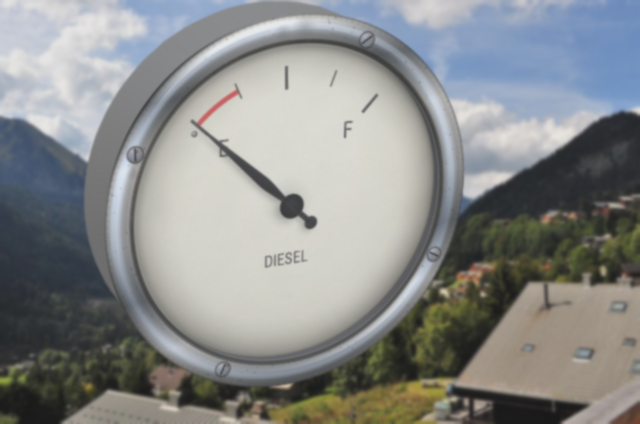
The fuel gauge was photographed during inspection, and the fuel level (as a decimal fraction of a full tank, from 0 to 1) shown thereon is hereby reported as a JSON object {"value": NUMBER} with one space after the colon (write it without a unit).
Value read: {"value": 0}
